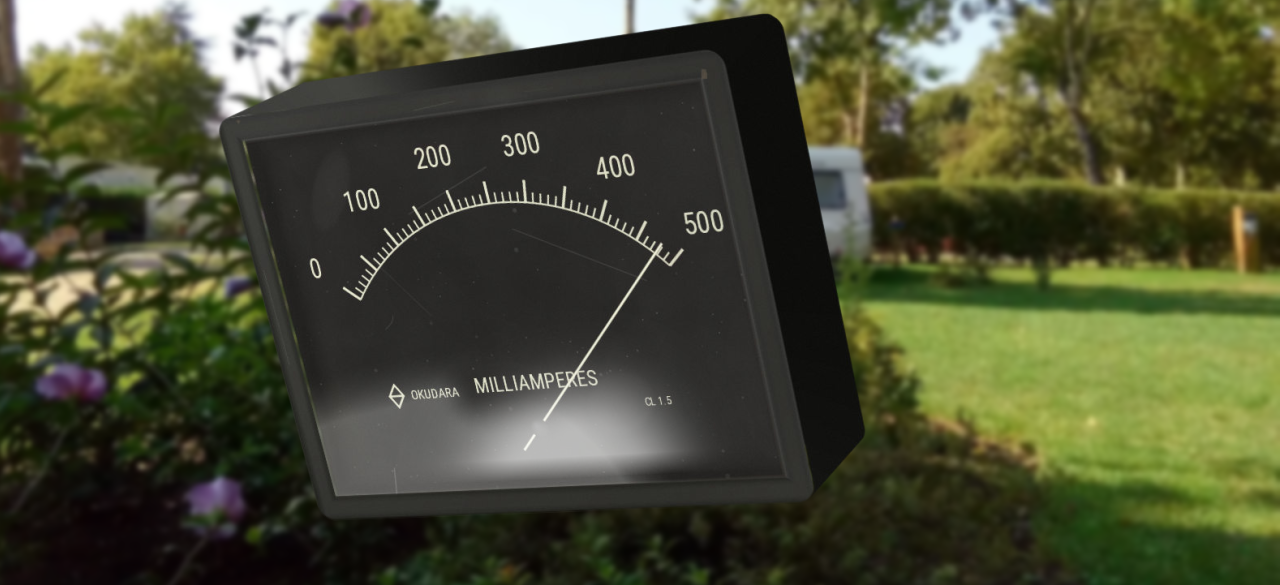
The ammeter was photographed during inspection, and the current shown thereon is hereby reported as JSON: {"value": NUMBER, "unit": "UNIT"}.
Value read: {"value": 480, "unit": "mA"}
